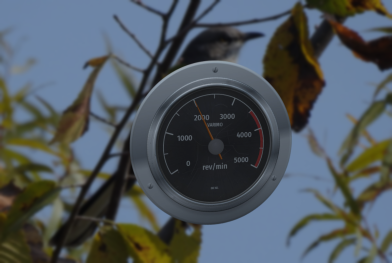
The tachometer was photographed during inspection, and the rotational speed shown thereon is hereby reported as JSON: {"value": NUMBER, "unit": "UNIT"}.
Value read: {"value": 2000, "unit": "rpm"}
